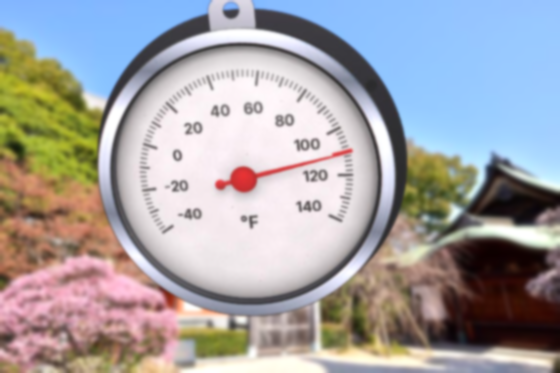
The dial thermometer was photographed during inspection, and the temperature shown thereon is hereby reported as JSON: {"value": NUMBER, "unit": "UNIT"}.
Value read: {"value": 110, "unit": "°F"}
